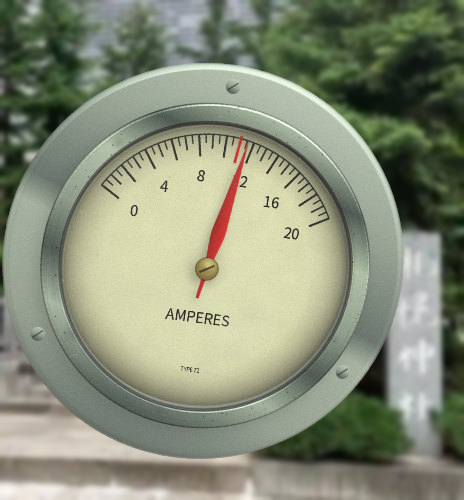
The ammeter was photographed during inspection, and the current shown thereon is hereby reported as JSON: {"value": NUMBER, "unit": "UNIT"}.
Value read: {"value": 11.5, "unit": "A"}
